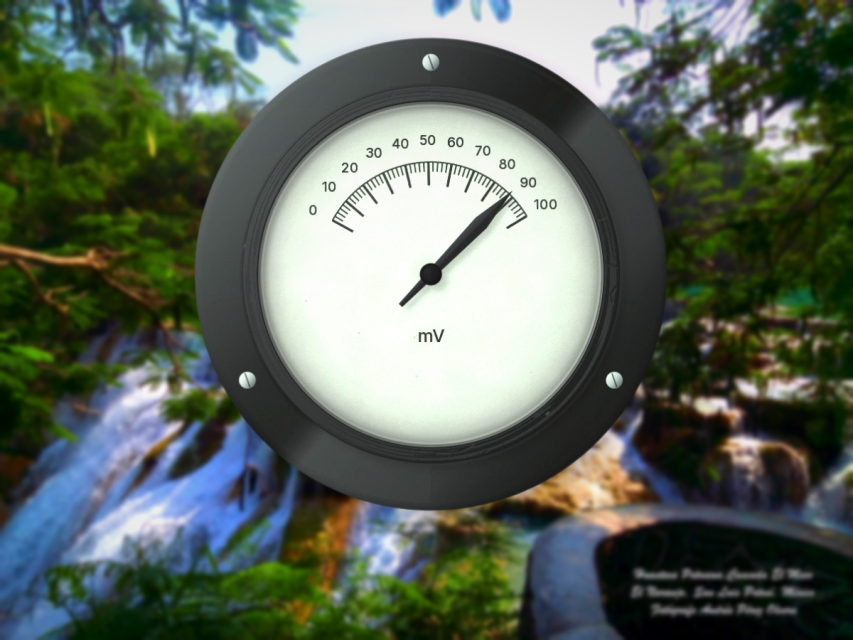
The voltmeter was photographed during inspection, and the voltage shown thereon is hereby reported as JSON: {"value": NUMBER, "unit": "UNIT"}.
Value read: {"value": 88, "unit": "mV"}
